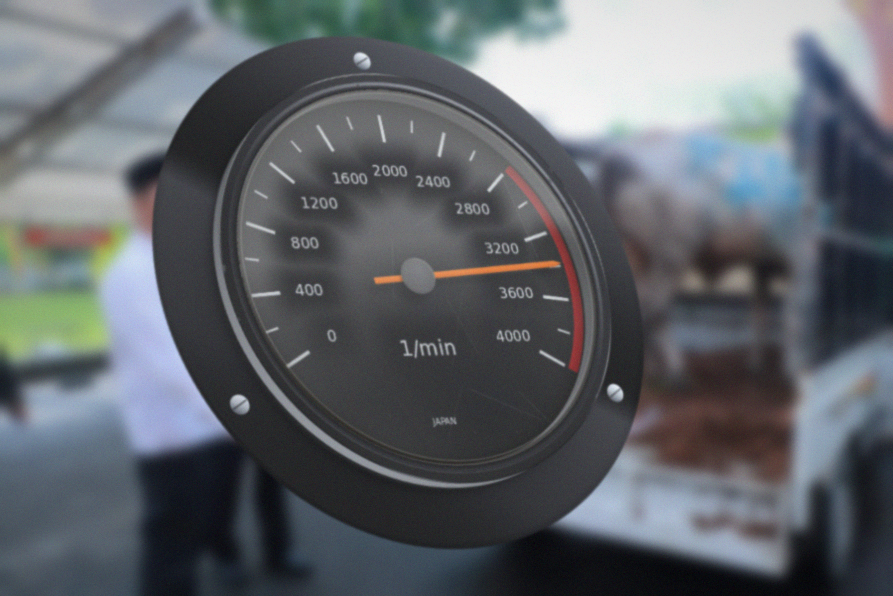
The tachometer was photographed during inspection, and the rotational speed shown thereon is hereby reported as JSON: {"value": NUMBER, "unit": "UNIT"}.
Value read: {"value": 3400, "unit": "rpm"}
